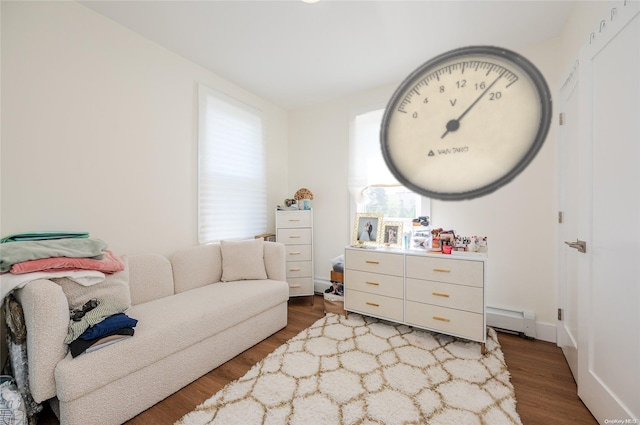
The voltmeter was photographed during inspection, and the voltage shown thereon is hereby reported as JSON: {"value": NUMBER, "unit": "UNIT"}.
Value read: {"value": 18, "unit": "V"}
